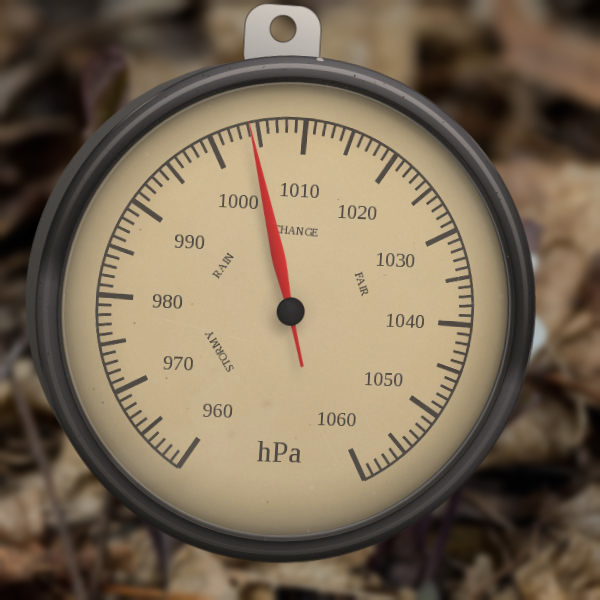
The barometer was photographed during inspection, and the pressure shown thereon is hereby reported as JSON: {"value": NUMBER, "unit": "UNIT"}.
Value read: {"value": 1004, "unit": "hPa"}
